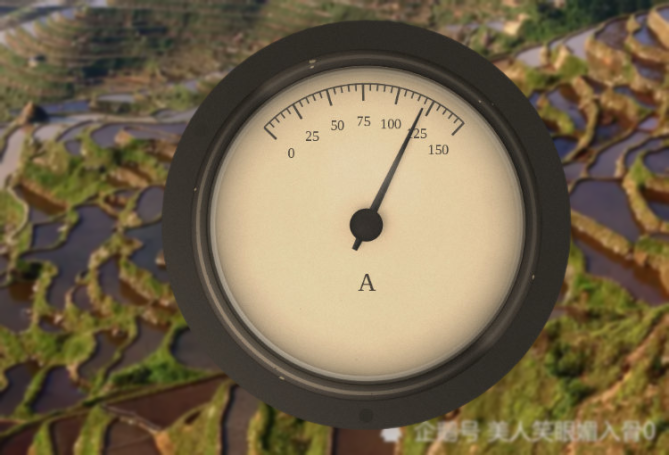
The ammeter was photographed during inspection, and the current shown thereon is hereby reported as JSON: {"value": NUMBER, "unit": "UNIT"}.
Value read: {"value": 120, "unit": "A"}
